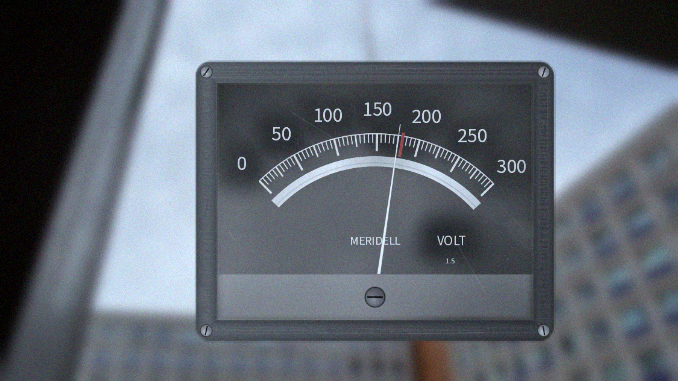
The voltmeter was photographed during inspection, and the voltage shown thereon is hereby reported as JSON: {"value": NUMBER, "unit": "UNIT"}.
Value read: {"value": 175, "unit": "V"}
